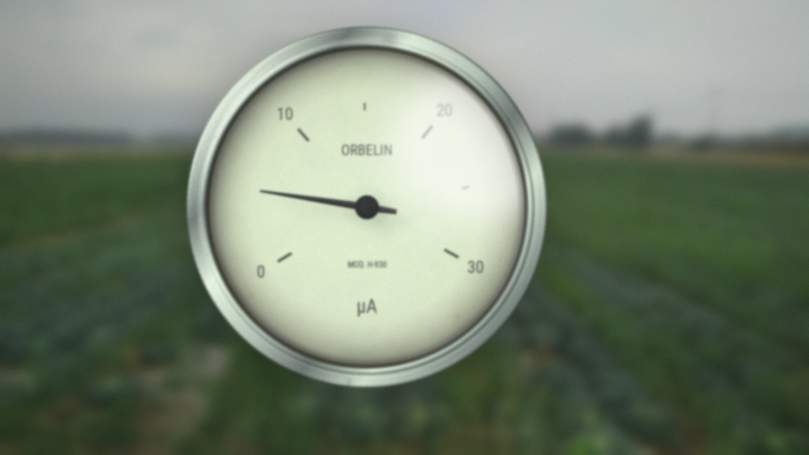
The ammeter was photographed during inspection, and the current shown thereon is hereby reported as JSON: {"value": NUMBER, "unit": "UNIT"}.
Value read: {"value": 5, "unit": "µA"}
